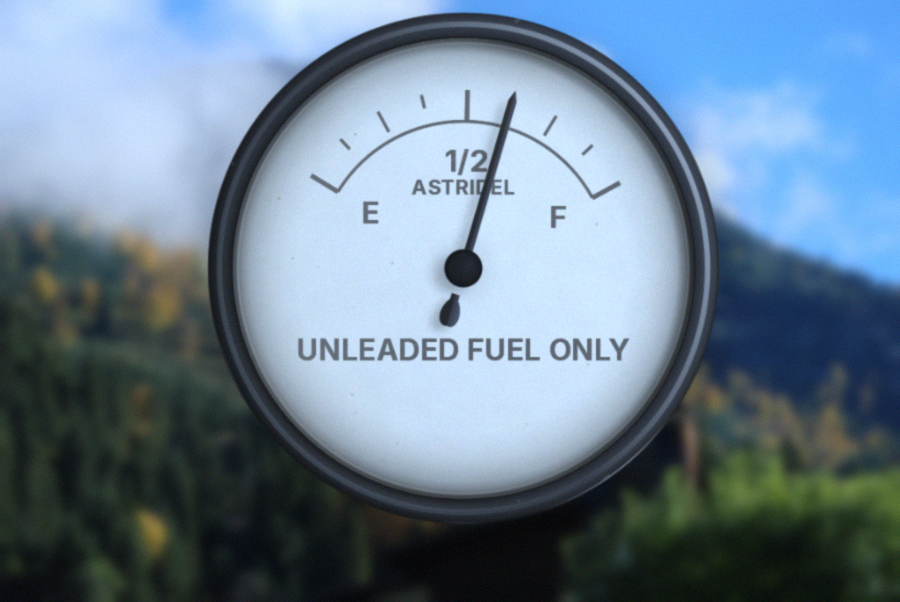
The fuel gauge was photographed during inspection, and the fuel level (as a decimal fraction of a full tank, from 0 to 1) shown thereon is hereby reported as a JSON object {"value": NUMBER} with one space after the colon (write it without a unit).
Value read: {"value": 0.625}
